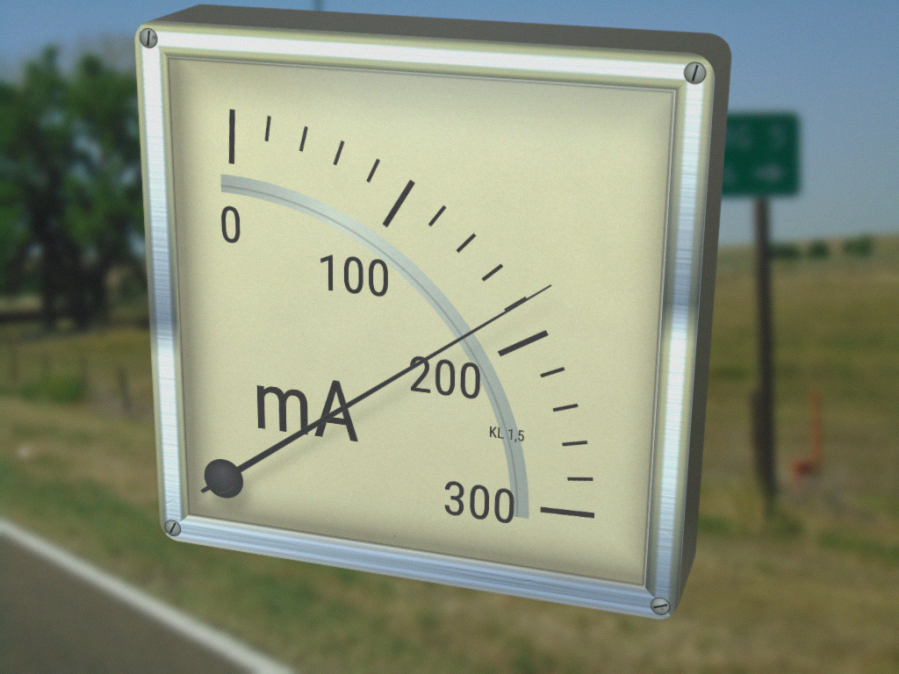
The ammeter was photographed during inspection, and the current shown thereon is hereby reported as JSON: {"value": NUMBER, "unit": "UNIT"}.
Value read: {"value": 180, "unit": "mA"}
